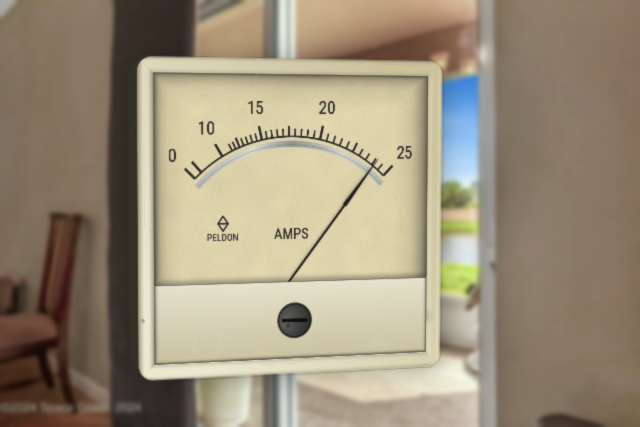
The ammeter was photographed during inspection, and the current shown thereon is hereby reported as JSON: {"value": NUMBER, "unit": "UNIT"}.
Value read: {"value": 24, "unit": "A"}
